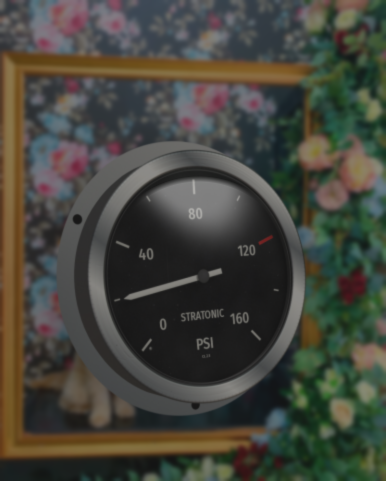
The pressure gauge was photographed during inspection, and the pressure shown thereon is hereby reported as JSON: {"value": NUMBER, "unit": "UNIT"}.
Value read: {"value": 20, "unit": "psi"}
